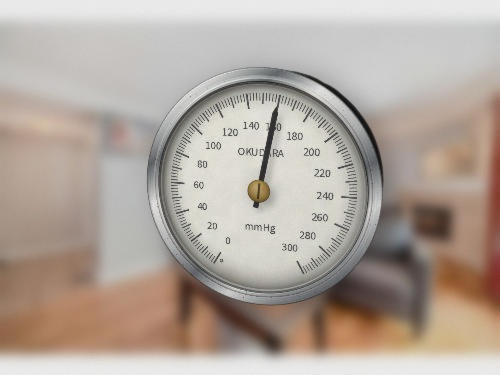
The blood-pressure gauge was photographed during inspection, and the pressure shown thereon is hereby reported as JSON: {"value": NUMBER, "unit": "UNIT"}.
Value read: {"value": 160, "unit": "mmHg"}
